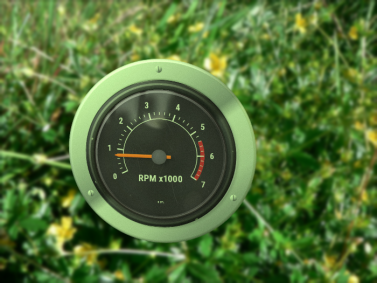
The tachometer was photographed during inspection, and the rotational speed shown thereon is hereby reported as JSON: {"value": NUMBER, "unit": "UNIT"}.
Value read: {"value": 800, "unit": "rpm"}
